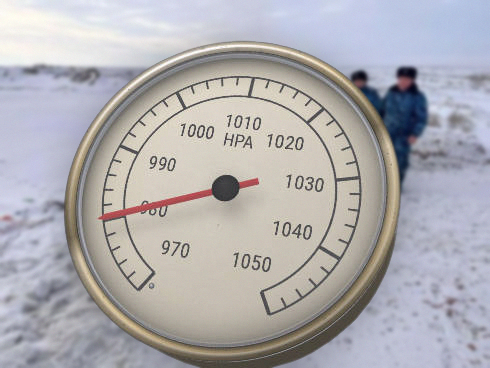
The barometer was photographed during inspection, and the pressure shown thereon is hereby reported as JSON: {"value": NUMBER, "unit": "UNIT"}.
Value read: {"value": 980, "unit": "hPa"}
